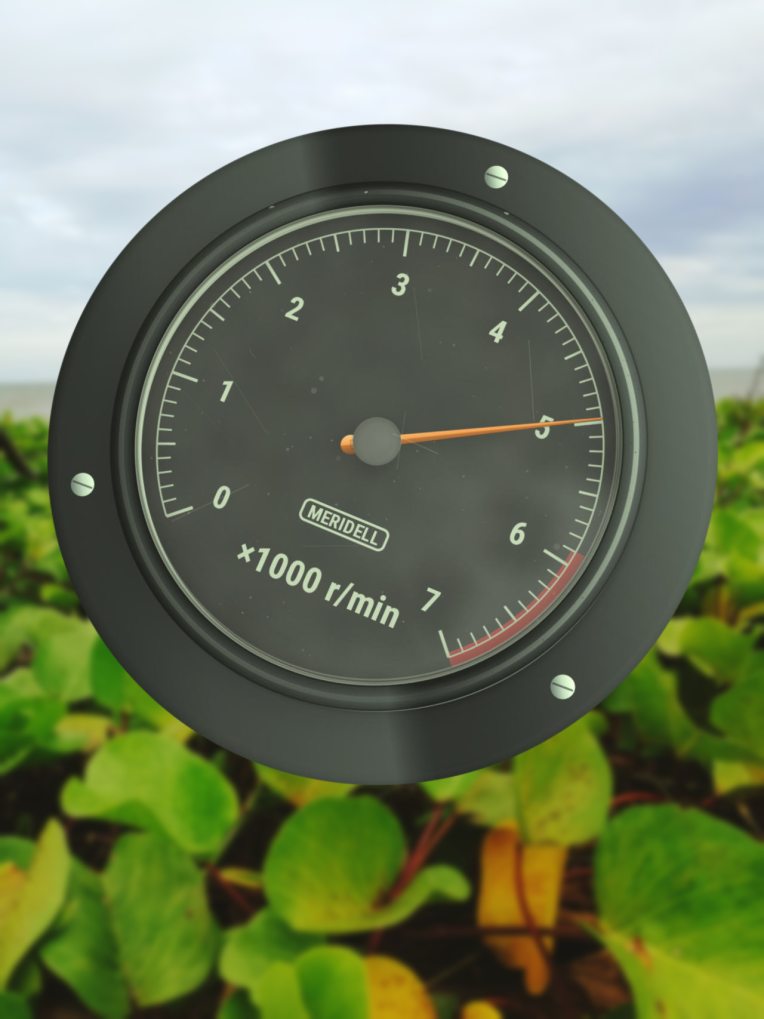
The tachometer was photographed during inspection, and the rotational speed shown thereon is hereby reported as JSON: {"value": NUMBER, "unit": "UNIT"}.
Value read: {"value": 5000, "unit": "rpm"}
